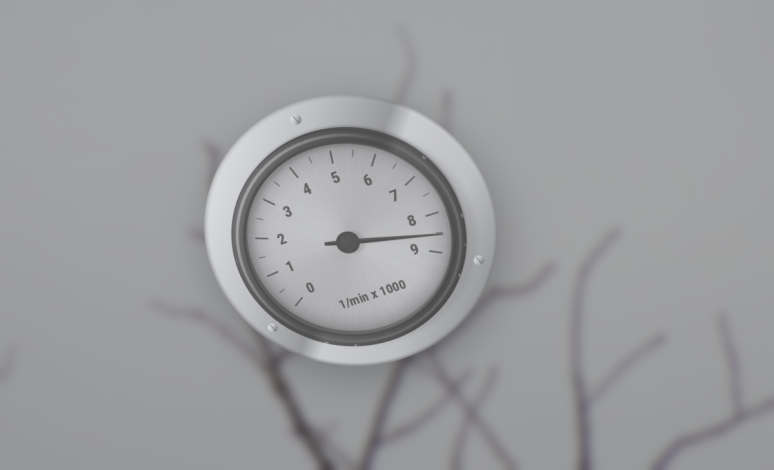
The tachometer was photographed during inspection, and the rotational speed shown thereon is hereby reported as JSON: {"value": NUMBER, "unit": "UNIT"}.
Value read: {"value": 8500, "unit": "rpm"}
